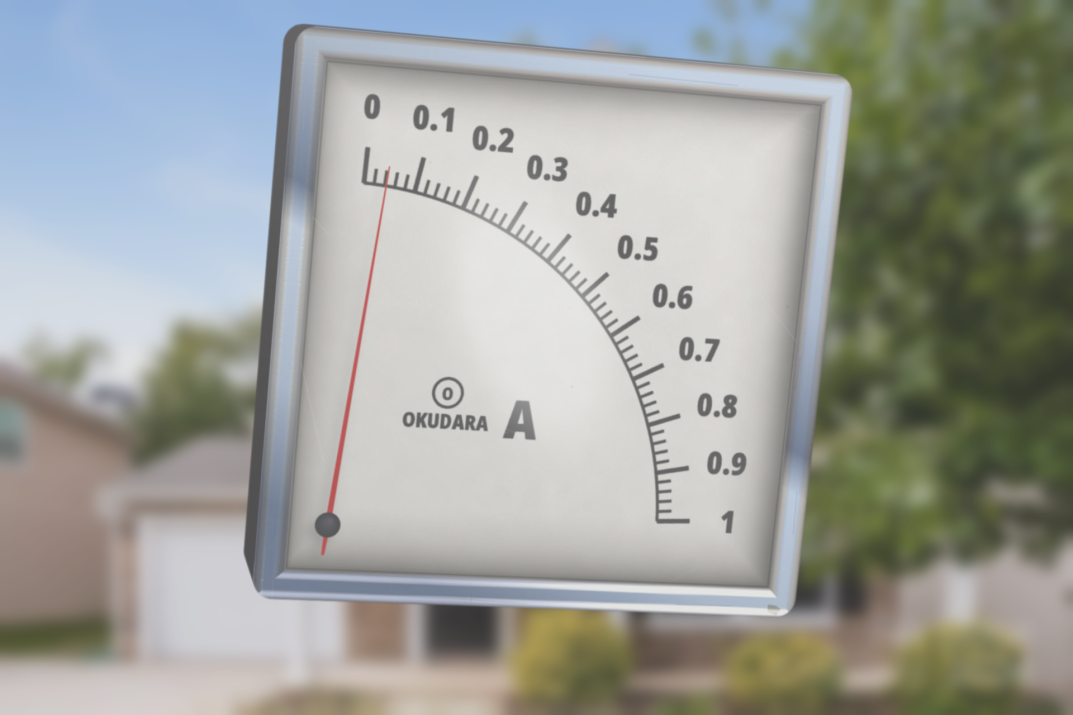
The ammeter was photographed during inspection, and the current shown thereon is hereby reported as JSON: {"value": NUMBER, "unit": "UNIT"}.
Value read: {"value": 0.04, "unit": "A"}
